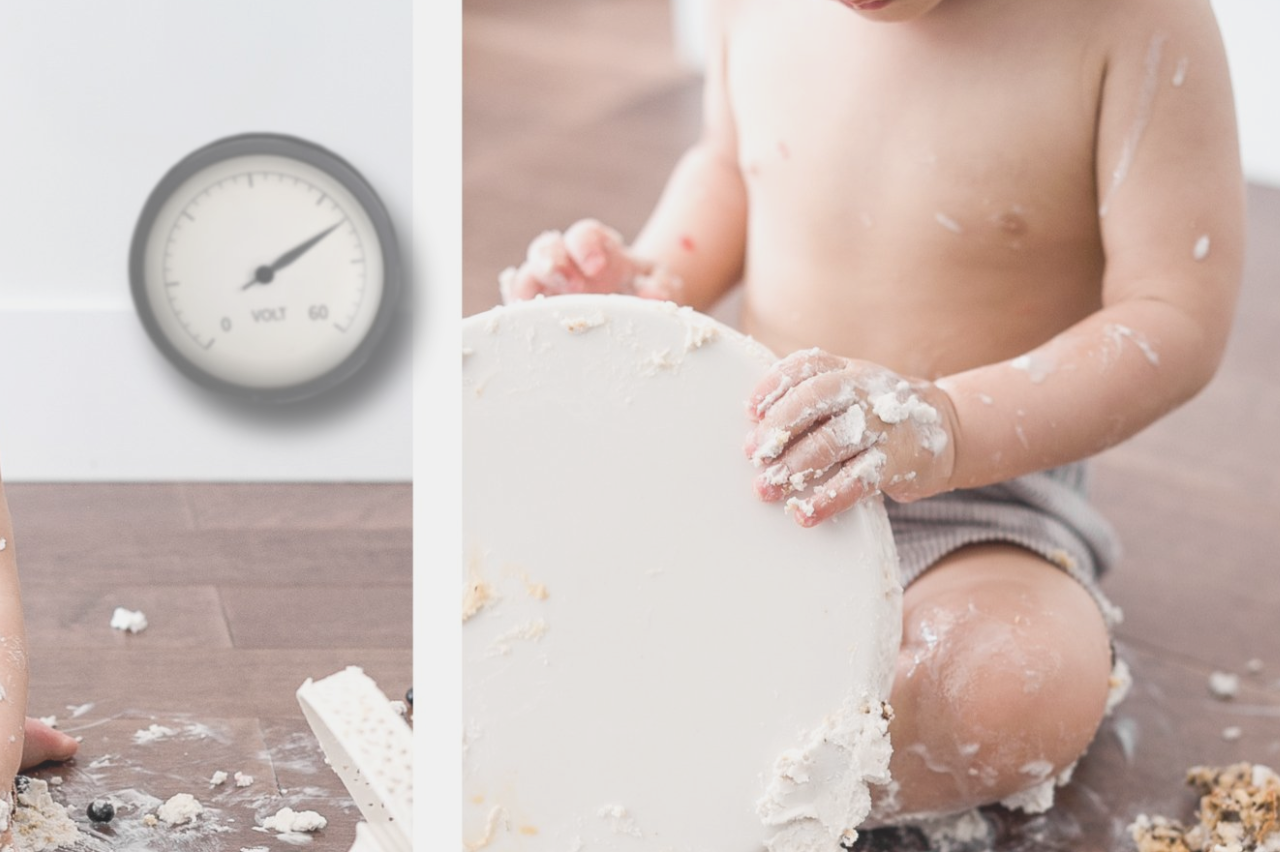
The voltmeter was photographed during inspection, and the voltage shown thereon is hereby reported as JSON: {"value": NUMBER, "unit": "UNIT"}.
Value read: {"value": 44, "unit": "V"}
